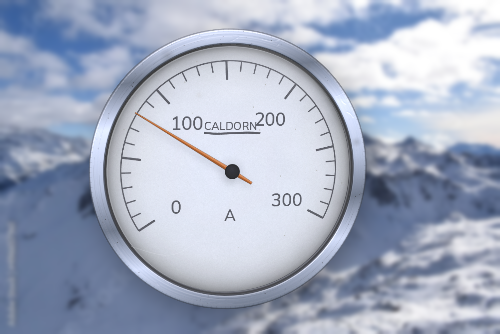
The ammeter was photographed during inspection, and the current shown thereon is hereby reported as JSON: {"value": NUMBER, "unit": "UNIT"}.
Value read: {"value": 80, "unit": "A"}
